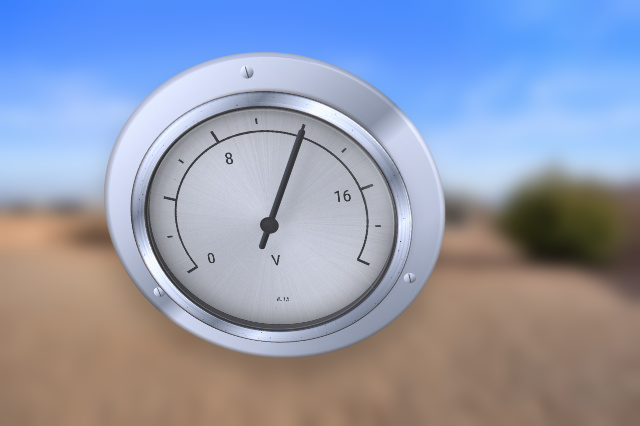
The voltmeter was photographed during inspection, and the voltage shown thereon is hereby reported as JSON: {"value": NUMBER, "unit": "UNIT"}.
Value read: {"value": 12, "unit": "V"}
